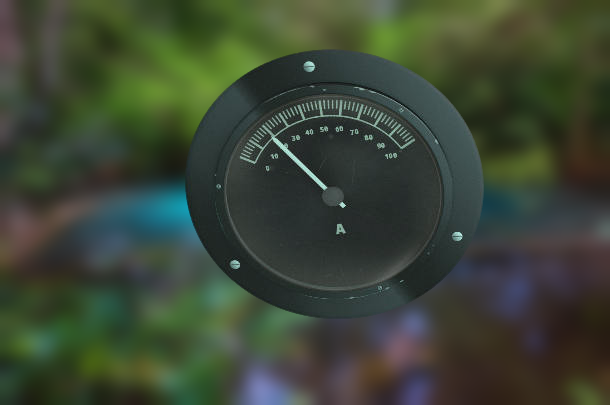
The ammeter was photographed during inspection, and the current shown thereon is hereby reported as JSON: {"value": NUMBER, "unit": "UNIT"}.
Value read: {"value": 20, "unit": "A"}
